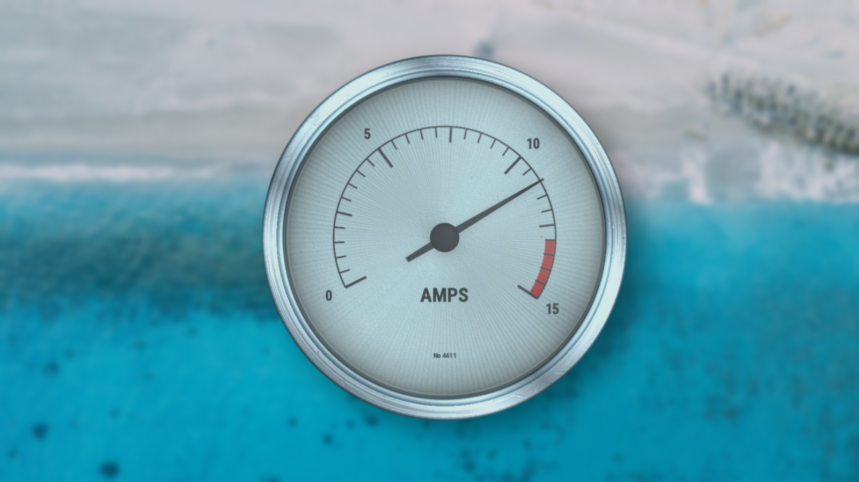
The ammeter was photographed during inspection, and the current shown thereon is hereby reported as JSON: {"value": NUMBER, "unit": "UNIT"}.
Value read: {"value": 11, "unit": "A"}
